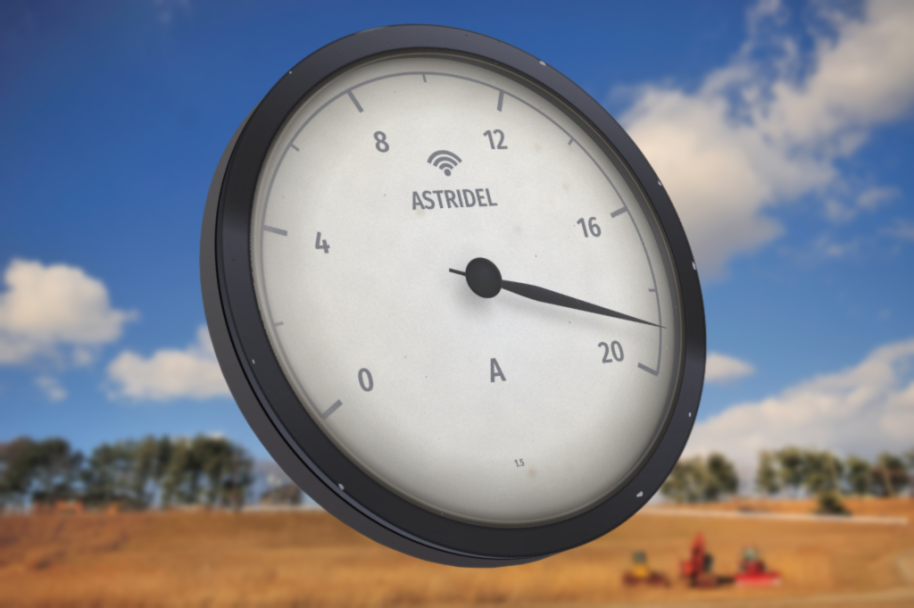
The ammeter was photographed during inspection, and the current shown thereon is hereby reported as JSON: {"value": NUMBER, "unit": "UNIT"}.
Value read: {"value": 19, "unit": "A"}
